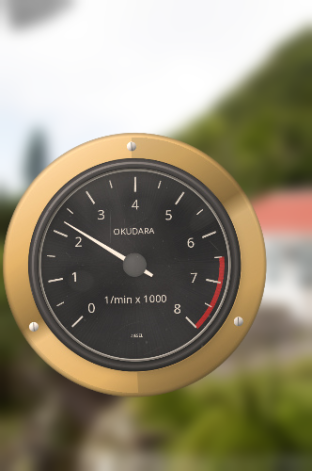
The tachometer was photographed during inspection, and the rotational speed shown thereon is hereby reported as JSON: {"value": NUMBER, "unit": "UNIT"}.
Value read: {"value": 2250, "unit": "rpm"}
